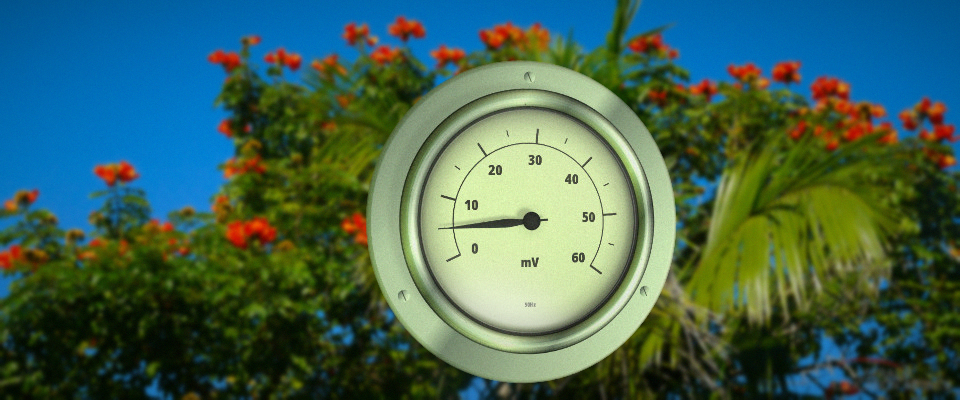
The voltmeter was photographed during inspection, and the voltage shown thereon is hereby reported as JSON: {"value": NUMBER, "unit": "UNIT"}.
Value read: {"value": 5, "unit": "mV"}
